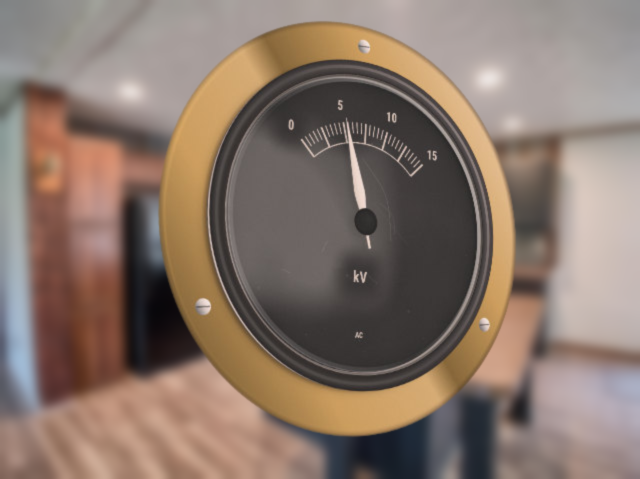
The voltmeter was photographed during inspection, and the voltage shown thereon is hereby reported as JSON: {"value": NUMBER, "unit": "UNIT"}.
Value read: {"value": 5, "unit": "kV"}
